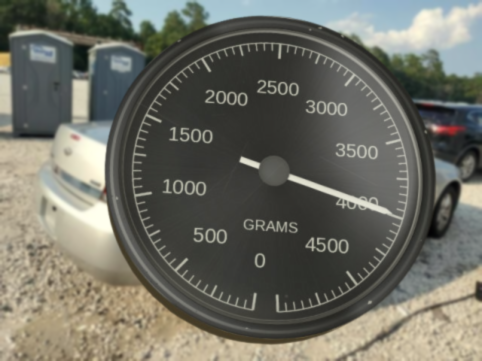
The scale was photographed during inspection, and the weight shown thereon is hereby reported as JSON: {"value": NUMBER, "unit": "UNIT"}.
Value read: {"value": 4000, "unit": "g"}
